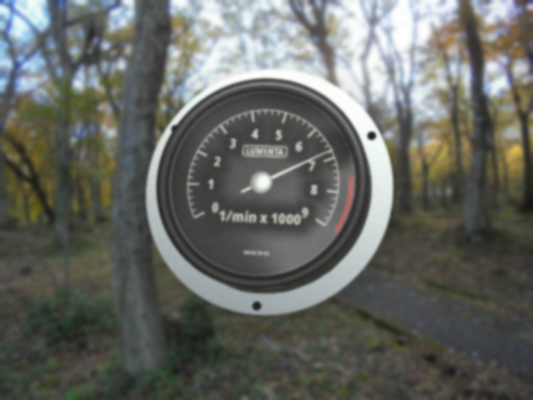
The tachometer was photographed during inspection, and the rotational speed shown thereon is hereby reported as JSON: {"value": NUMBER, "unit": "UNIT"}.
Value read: {"value": 6800, "unit": "rpm"}
